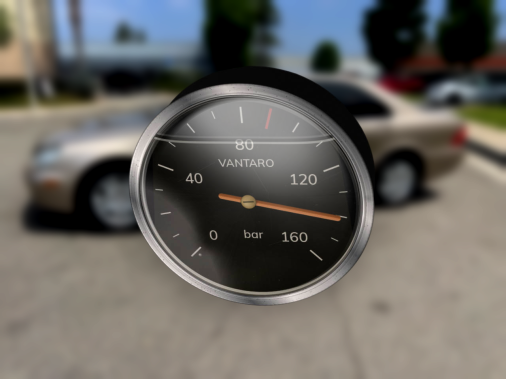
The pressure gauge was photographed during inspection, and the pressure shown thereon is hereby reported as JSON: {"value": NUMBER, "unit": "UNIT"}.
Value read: {"value": 140, "unit": "bar"}
